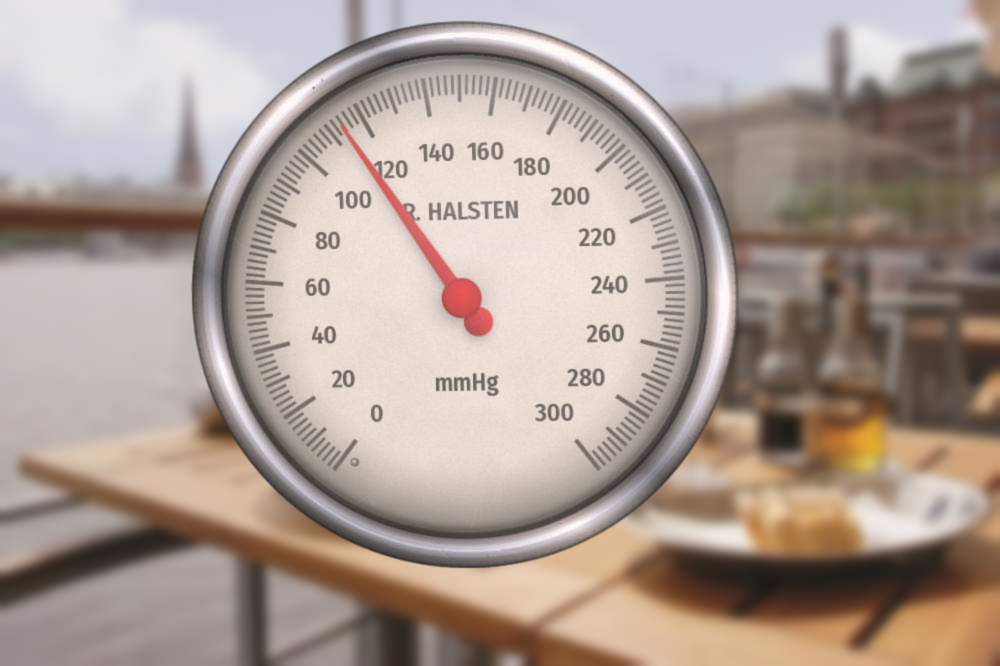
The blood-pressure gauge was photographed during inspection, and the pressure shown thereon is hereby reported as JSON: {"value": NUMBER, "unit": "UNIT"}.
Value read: {"value": 114, "unit": "mmHg"}
